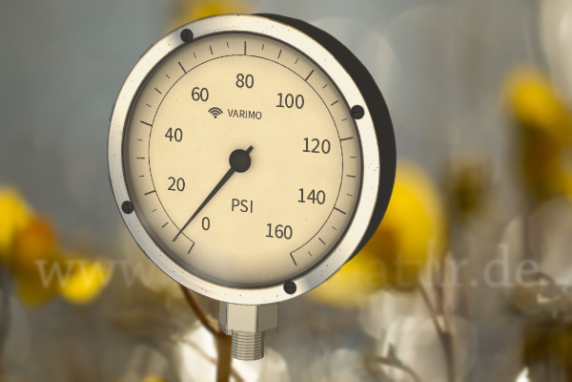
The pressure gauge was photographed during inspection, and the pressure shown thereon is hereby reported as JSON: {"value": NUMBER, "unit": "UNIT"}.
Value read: {"value": 5, "unit": "psi"}
